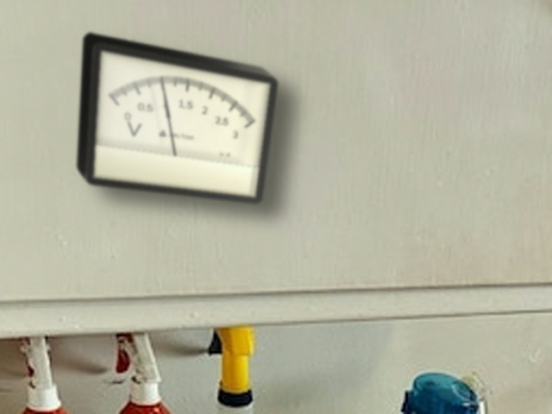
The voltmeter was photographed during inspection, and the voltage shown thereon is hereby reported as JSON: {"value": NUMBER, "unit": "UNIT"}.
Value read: {"value": 1, "unit": "V"}
